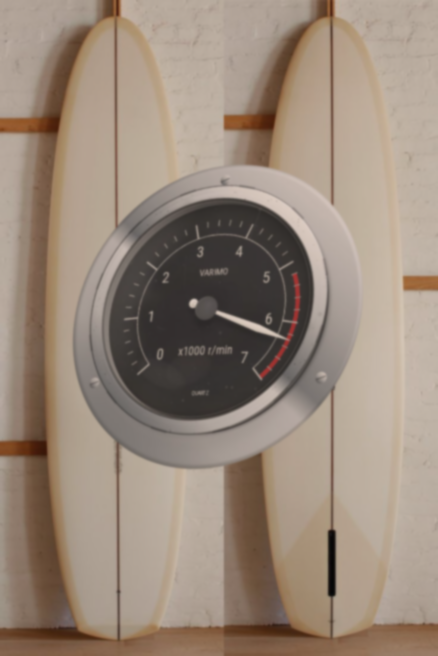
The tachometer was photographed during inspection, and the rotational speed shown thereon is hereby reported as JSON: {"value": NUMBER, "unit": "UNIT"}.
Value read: {"value": 6300, "unit": "rpm"}
